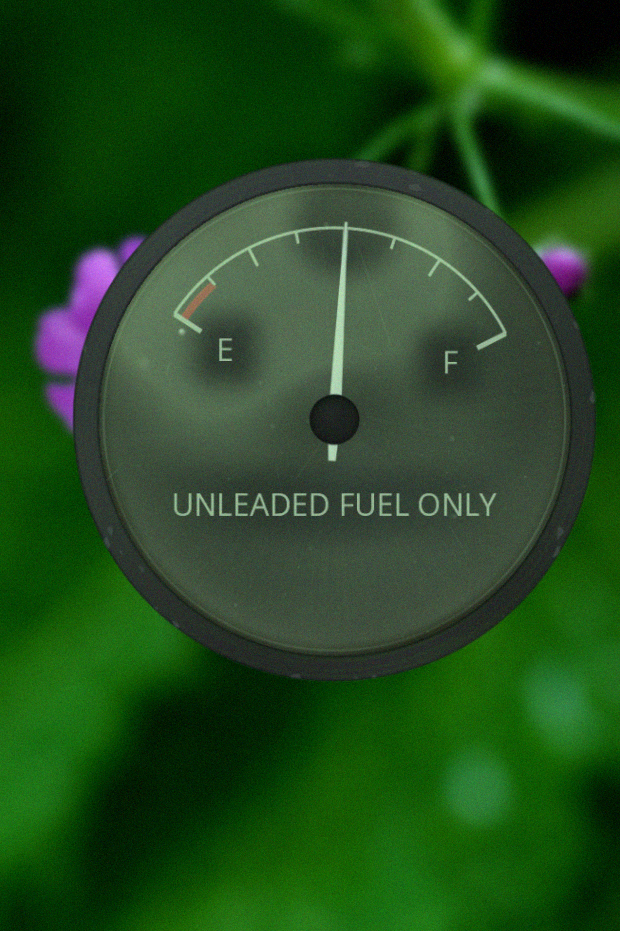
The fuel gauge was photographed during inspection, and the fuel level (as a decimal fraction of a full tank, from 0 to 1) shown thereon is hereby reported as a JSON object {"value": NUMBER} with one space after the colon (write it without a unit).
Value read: {"value": 0.5}
